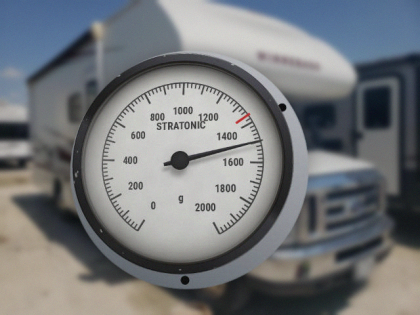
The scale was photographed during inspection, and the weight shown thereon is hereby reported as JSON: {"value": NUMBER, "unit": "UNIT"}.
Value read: {"value": 1500, "unit": "g"}
